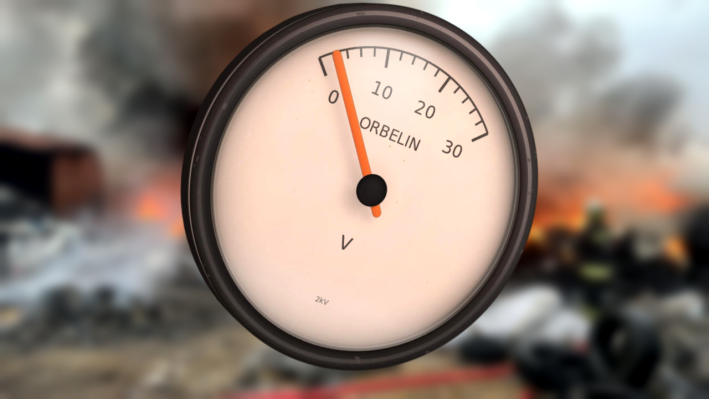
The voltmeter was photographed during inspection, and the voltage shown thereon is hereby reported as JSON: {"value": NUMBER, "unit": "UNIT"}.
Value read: {"value": 2, "unit": "V"}
